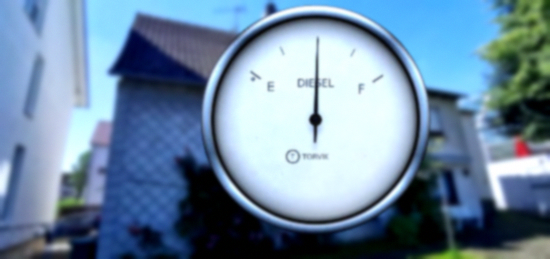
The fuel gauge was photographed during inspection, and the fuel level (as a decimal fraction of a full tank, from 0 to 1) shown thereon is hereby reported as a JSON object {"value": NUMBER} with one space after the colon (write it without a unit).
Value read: {"value": 0.5}
